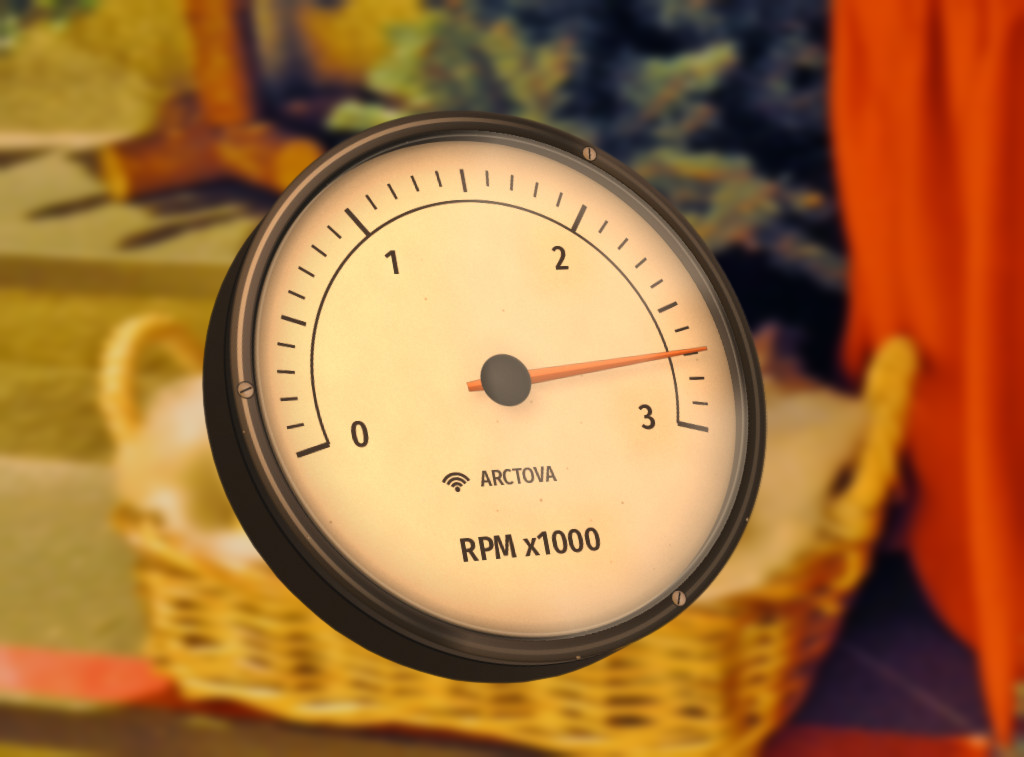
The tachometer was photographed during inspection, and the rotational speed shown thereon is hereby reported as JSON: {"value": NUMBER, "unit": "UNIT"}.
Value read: {"value": 2700, "unit": "rpm"}
